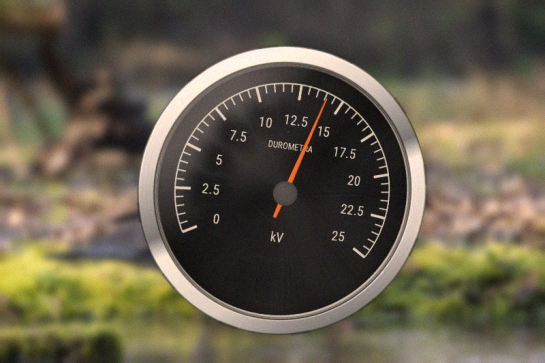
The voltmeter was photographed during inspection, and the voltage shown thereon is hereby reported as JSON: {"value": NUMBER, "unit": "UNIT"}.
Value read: {"value": 14, "unit": "kV"}
